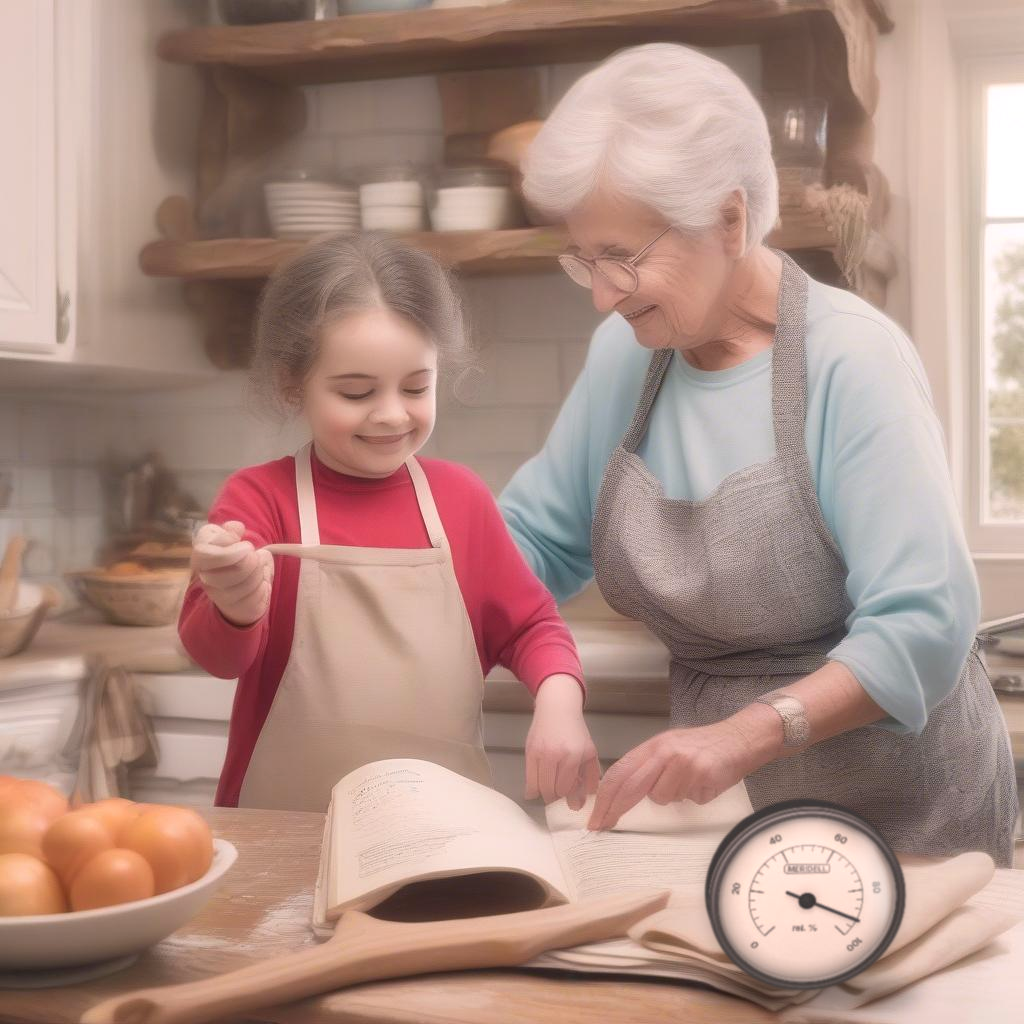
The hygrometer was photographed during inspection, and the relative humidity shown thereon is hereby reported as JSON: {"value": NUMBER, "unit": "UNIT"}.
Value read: {"value": 92, "unit": "%"}
